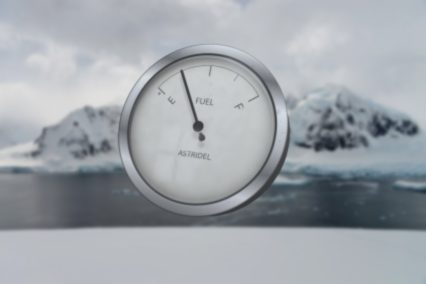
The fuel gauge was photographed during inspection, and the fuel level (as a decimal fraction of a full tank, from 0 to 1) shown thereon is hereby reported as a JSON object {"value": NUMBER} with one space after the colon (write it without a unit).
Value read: {"value": 0.25}
